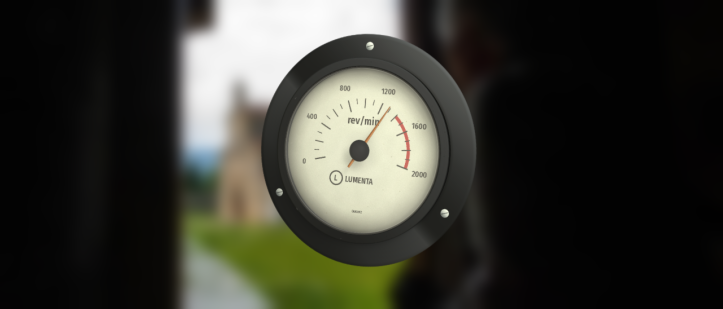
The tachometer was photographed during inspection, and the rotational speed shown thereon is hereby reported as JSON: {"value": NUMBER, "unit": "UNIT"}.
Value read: {"value": 1300, "unit": "rpm"}
